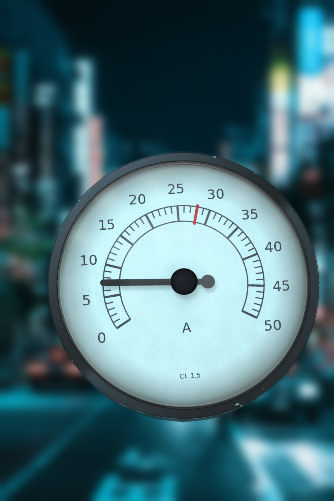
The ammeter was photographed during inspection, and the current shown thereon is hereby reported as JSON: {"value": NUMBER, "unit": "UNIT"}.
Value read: {"value": 7, "unit": "A"}
